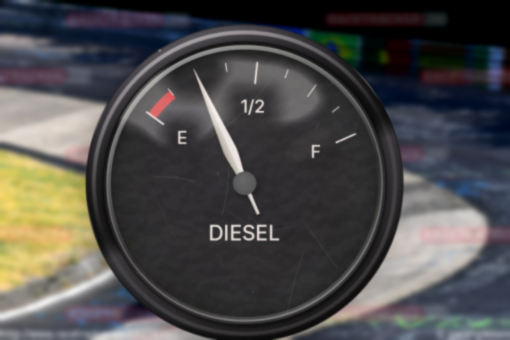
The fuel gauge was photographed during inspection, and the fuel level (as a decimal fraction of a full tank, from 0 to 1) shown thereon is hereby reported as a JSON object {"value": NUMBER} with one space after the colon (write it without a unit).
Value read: {"value": 0.25}
